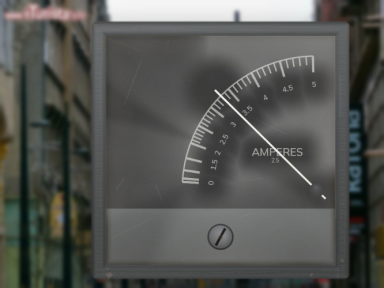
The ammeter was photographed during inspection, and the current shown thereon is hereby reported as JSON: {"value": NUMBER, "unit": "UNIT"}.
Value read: {"value": 3.3, "unit": "A"}
